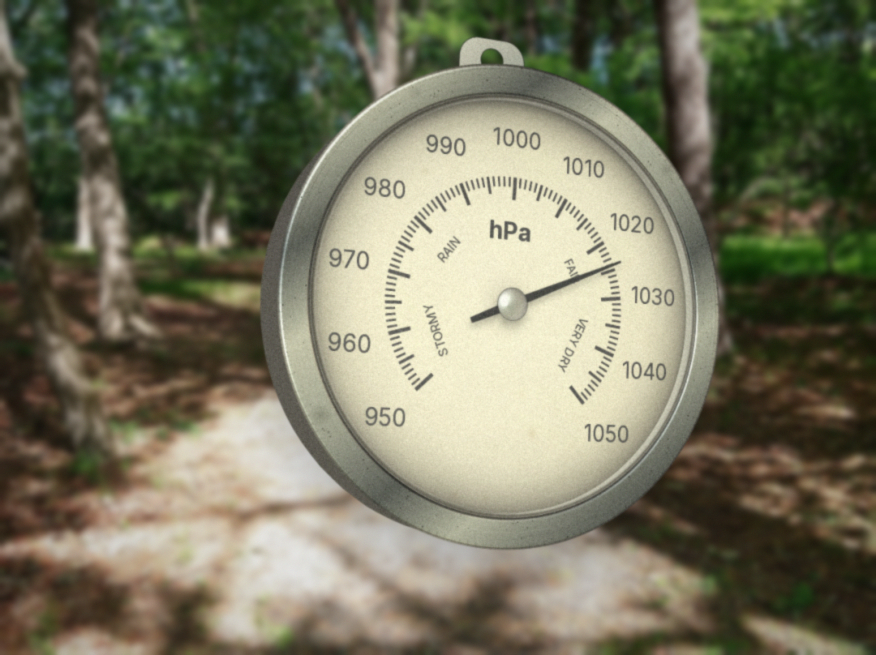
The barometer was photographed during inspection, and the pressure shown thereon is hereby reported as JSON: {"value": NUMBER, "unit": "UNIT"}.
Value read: {"value": 1024, "unit": "hPa"}
